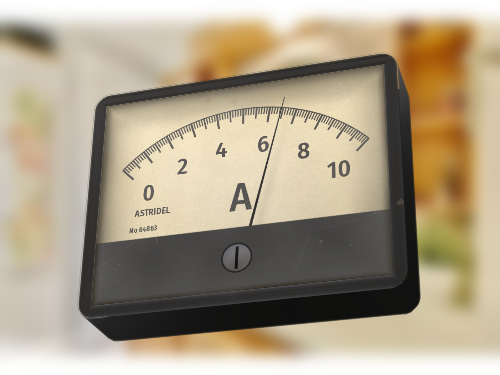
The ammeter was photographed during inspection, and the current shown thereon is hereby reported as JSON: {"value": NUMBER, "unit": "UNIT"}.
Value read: {"value": 6.5, "unit": "A"}
